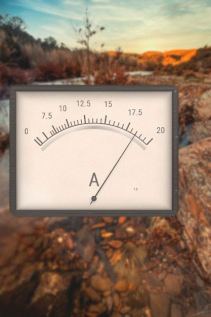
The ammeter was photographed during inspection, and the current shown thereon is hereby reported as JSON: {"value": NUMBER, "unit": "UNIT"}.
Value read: {"value": 18.5, "unit": "A"}
